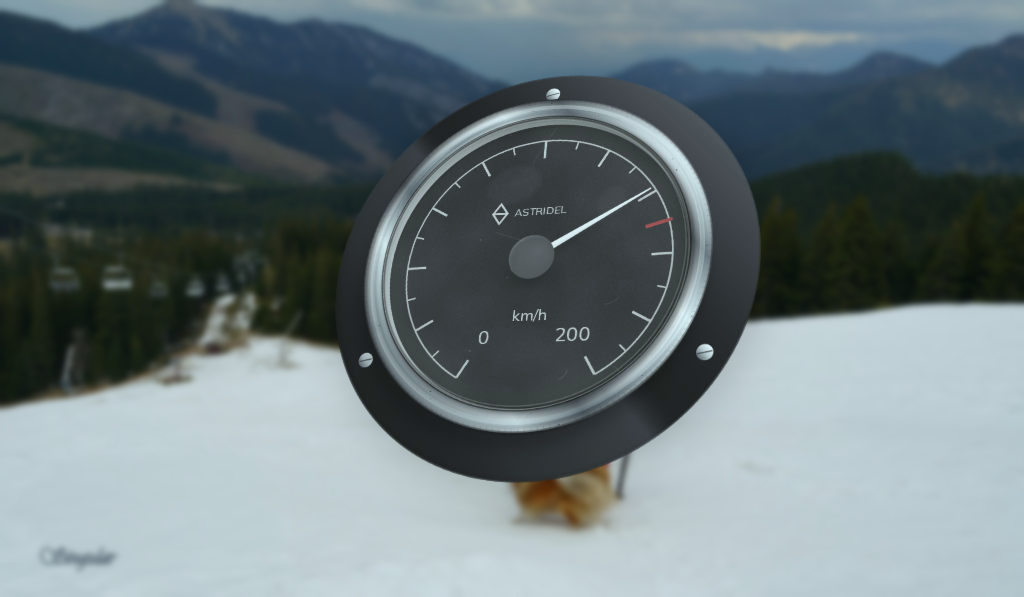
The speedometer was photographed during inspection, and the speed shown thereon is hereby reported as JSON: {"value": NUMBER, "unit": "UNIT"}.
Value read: {"value": 140, "unit": "km/h"}
